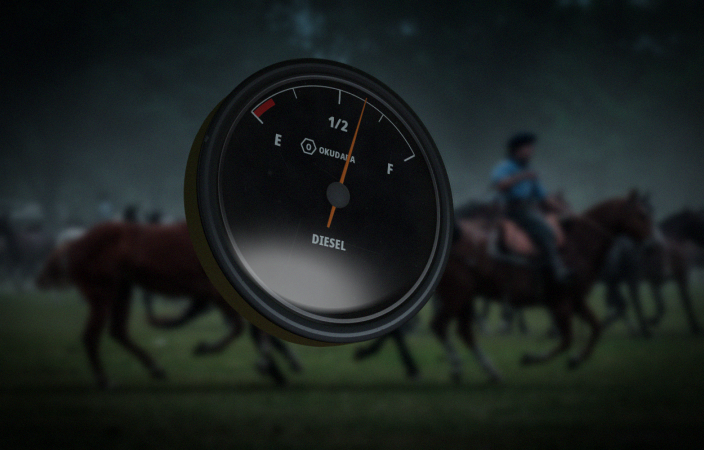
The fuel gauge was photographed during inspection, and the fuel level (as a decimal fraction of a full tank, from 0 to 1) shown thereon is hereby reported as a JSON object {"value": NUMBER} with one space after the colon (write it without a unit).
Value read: {"value": 0.625}
